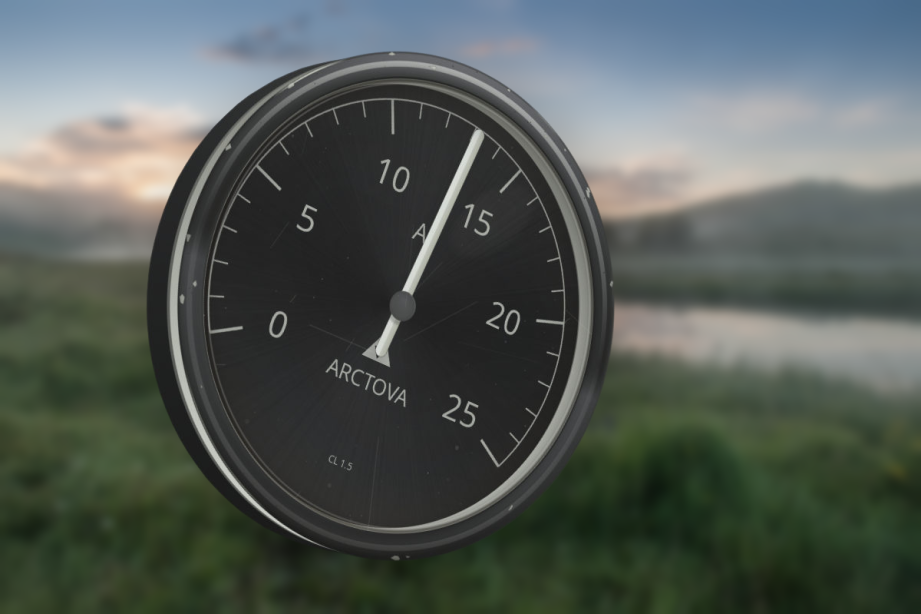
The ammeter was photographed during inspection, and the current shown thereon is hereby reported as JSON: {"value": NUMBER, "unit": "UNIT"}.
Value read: {"value": 13, "unit": "A"}
